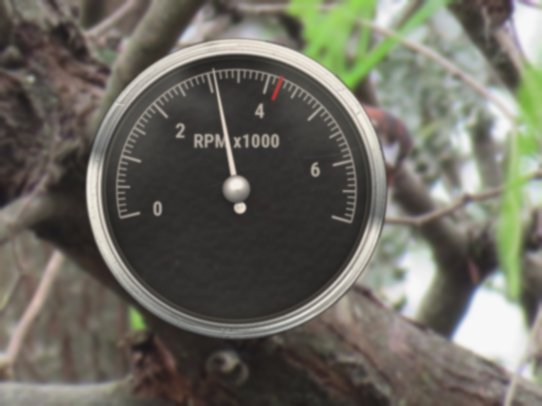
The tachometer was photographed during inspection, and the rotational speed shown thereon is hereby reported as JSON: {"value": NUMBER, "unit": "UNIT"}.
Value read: {"value": 3100, "unit": "rpm"}
